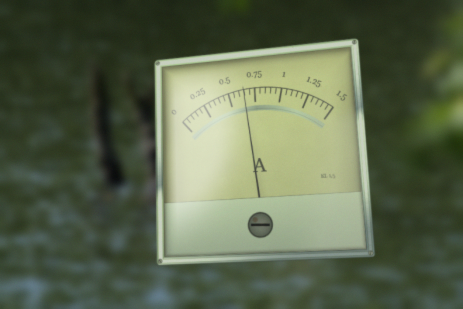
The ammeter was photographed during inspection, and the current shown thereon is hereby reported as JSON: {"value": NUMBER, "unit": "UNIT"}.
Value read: {"value": 0.65, "unit": "A"}
